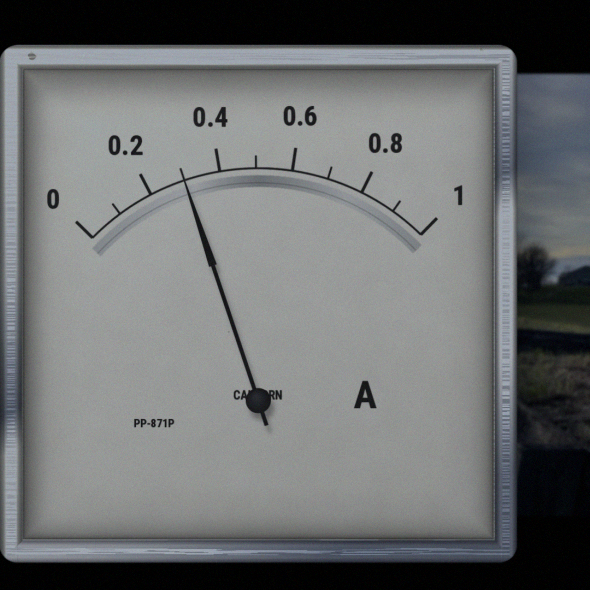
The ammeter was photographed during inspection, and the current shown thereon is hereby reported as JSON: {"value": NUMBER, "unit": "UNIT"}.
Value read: {"value": 0.3, "unit": "A"}
